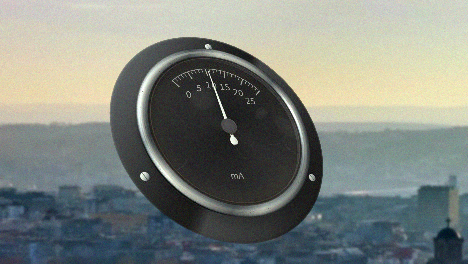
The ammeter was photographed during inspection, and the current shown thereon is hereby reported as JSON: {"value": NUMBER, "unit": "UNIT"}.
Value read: {"value": 10, "unit": "mA"}
